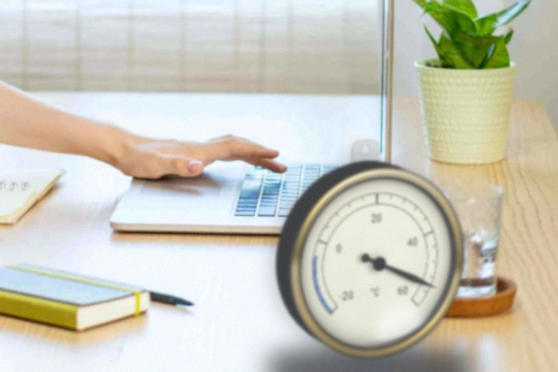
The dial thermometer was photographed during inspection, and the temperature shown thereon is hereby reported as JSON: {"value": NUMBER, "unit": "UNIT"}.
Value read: {"value": 54, "unit": "°C"}
